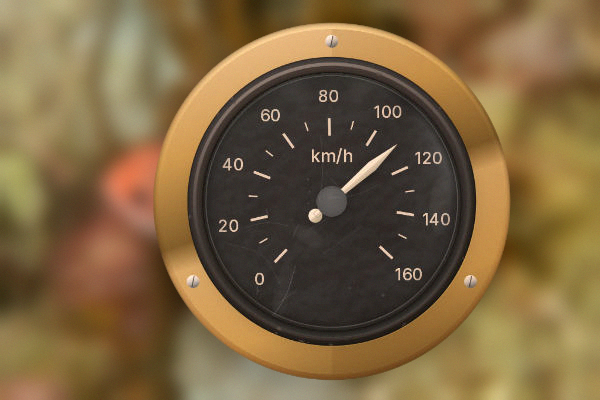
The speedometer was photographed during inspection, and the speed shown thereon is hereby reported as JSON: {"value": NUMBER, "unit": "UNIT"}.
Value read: {"value": 110, "unit": "km/h"}
